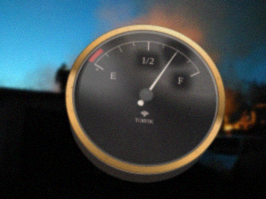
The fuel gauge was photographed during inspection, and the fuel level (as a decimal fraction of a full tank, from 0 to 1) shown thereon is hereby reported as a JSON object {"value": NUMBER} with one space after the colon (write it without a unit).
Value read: {"value": 0.75}
